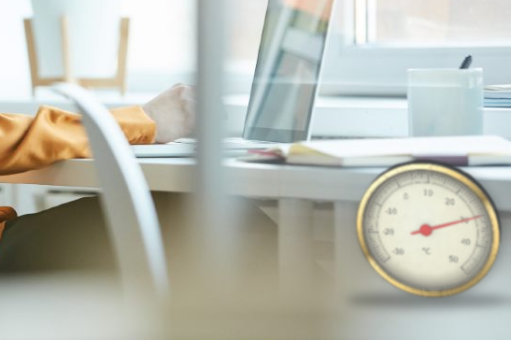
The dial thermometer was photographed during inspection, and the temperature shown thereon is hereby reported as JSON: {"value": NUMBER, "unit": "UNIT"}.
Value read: {"value": 30, "unit": "°C"}
